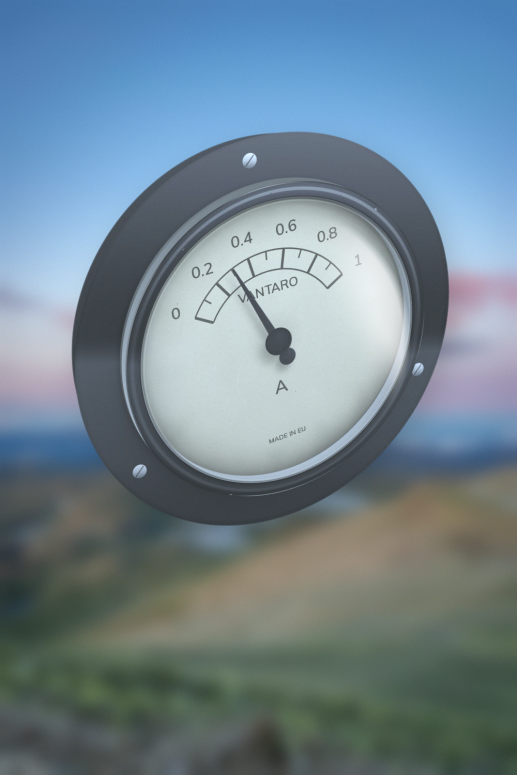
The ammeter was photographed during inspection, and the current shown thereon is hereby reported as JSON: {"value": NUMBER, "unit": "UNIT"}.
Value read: {"value": 0.3, "unit": "A"}
